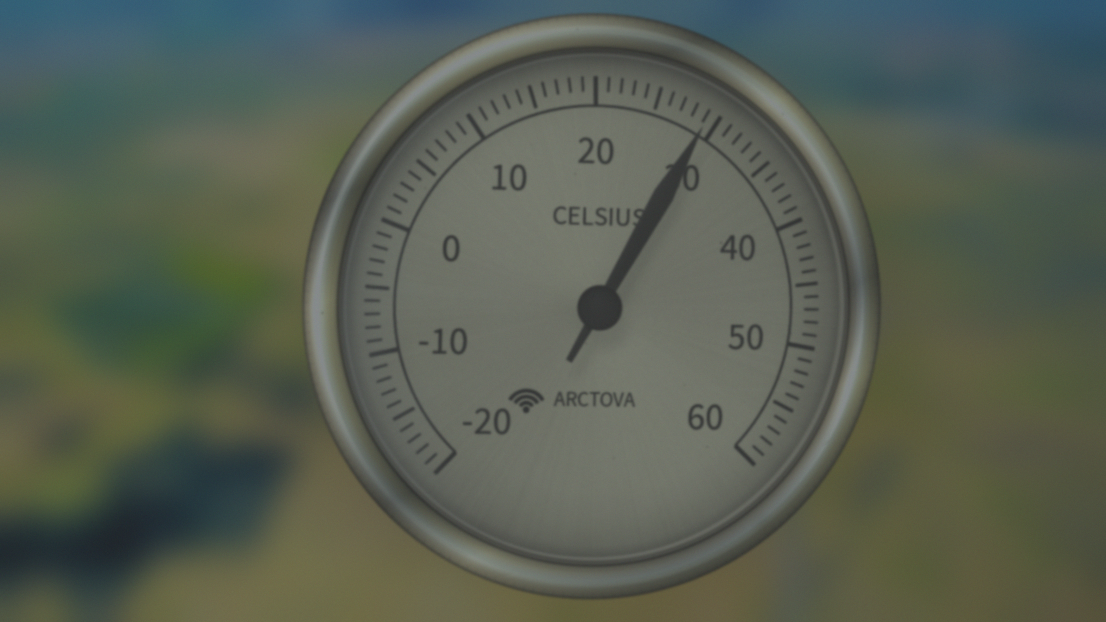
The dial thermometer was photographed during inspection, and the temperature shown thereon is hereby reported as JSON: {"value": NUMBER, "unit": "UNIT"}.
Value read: {"value": 29, "unit": "°C"}
